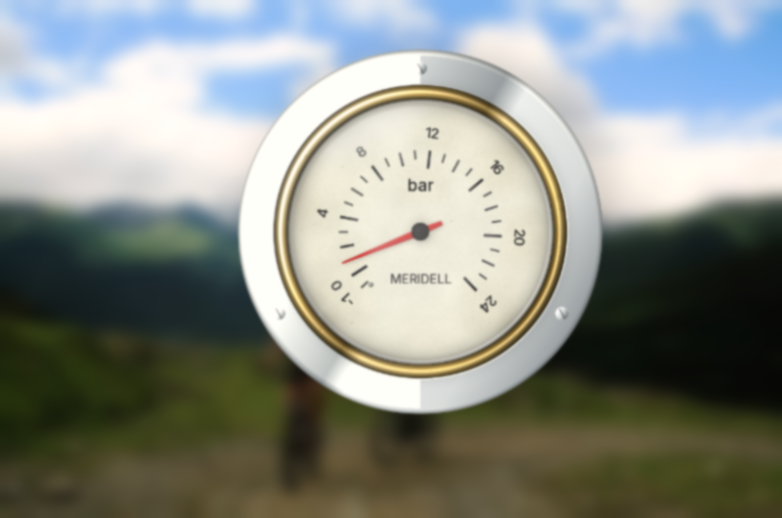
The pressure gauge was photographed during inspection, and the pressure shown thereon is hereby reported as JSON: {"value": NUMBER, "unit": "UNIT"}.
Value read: {"value": 1, "unit": "bar"}
